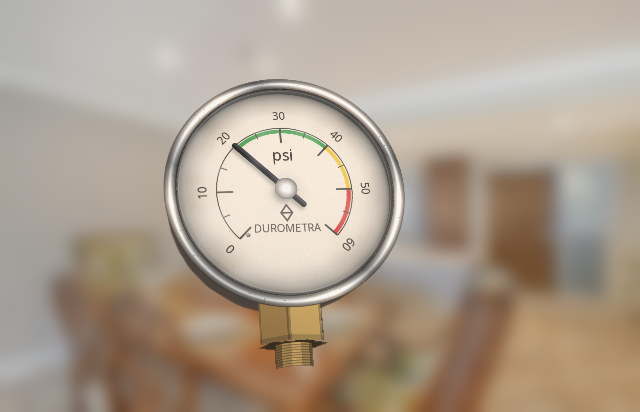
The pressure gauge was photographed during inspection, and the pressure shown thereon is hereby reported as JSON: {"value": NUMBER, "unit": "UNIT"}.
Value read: {"value": 20, "unit": "psi"}
